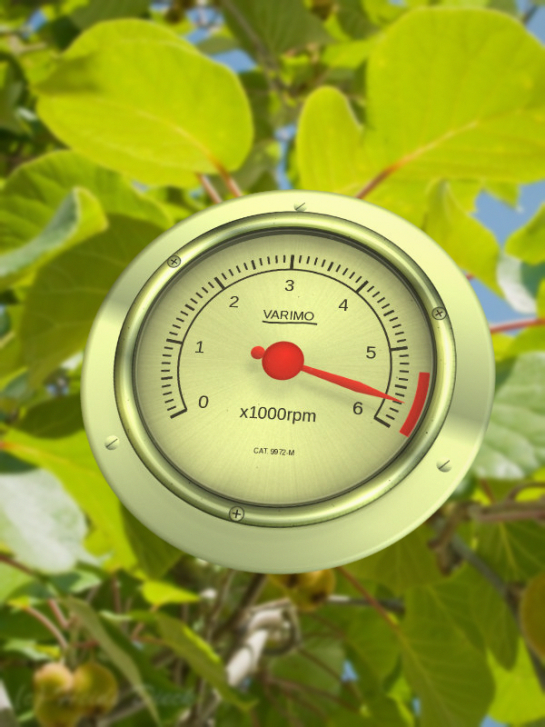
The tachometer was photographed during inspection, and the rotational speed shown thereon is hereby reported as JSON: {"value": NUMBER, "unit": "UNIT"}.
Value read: {"value": 5700, "unit": "rpm"}
